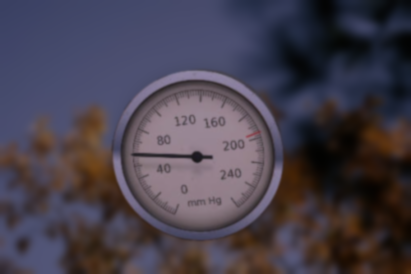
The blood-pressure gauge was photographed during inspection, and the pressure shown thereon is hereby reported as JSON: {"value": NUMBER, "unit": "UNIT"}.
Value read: {"value": 60, "unit": "mmHg"}
